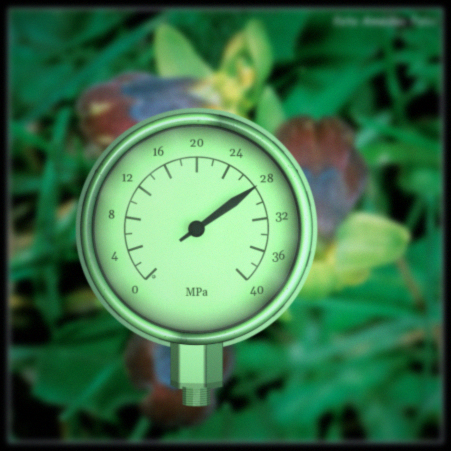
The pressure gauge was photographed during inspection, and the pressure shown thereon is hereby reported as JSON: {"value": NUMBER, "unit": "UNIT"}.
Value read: {"value": 28, "unit": "MPa"}
